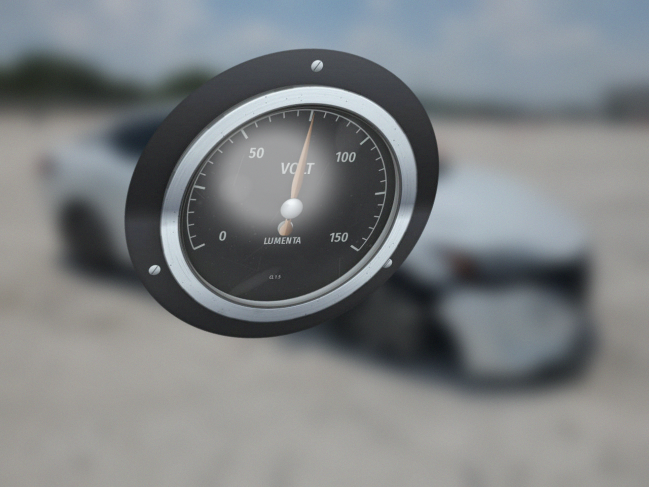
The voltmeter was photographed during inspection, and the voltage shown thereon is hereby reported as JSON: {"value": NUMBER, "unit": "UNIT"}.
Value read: {"value": 75, "unit": "V"}
